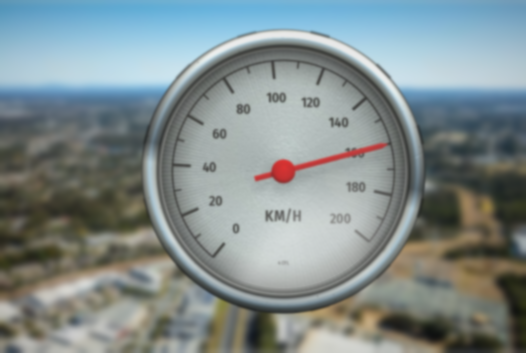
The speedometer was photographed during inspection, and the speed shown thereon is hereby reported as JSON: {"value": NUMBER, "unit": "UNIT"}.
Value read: {"value": 160, "unit": "km/h"}
